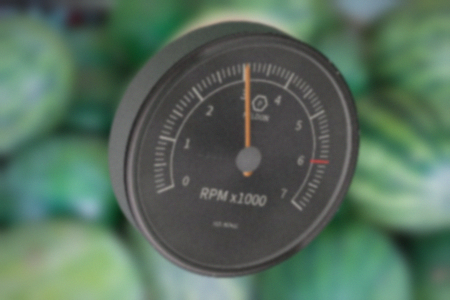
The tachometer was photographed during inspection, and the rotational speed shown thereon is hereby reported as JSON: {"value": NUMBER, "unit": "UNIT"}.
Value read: {"value": 3000, "unit": "rpm"}
